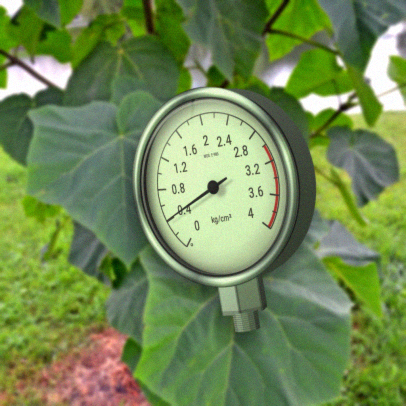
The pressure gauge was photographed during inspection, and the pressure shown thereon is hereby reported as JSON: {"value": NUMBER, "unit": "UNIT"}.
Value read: {"value": 0.4, "unit": "kg/cm²"}
